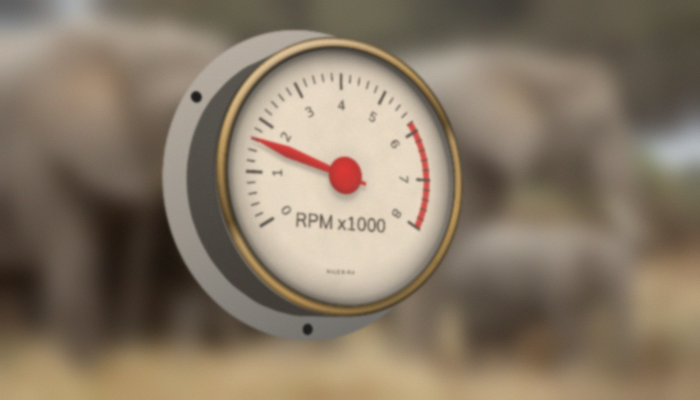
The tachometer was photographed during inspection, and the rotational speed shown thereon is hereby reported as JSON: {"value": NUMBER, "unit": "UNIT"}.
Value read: {"value": 1600, "unit": "rpm"}
